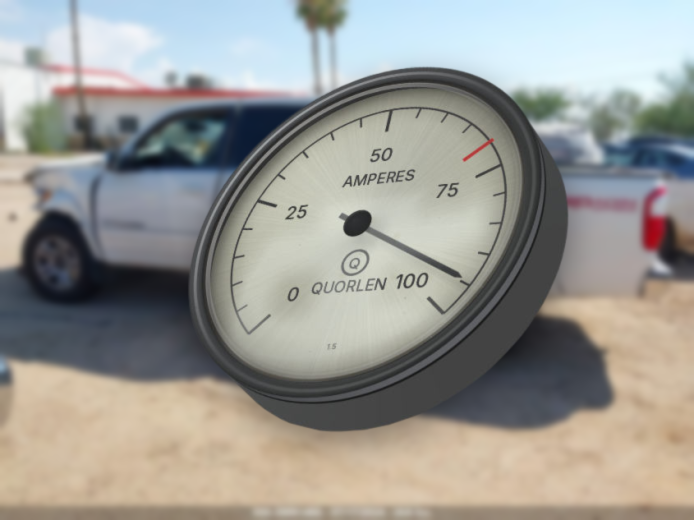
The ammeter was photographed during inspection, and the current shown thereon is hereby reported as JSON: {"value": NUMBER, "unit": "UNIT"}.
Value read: {"value": 95, "unit": "A"}
